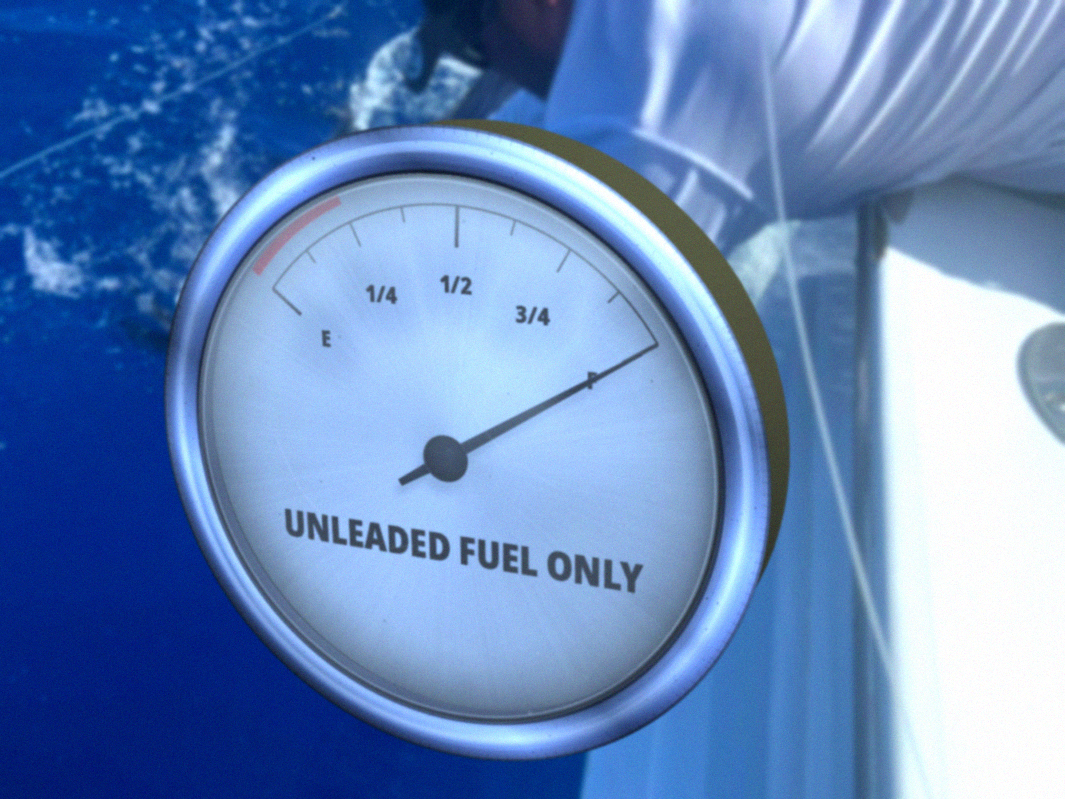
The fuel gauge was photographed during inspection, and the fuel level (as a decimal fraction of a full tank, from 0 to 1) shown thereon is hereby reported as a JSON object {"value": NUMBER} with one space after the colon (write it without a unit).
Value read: {"value": 1}
